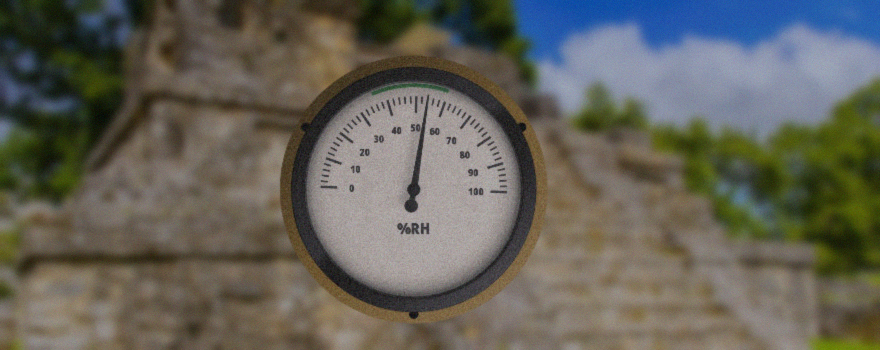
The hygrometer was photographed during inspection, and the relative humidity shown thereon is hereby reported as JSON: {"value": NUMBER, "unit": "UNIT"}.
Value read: {"value": 54, "unit": "%"}
